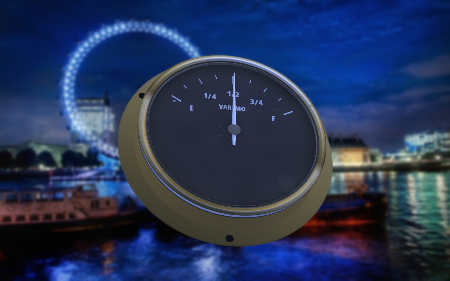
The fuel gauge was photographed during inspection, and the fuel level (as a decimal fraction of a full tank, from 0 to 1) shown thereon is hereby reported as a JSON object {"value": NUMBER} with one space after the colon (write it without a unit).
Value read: {"value": 0.5}
